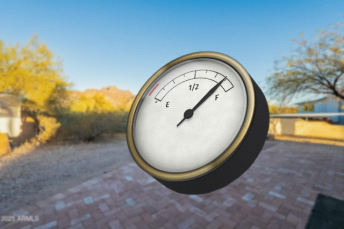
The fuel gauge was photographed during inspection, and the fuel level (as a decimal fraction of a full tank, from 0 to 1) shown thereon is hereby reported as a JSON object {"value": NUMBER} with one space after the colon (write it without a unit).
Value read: {"value": 0.875}
